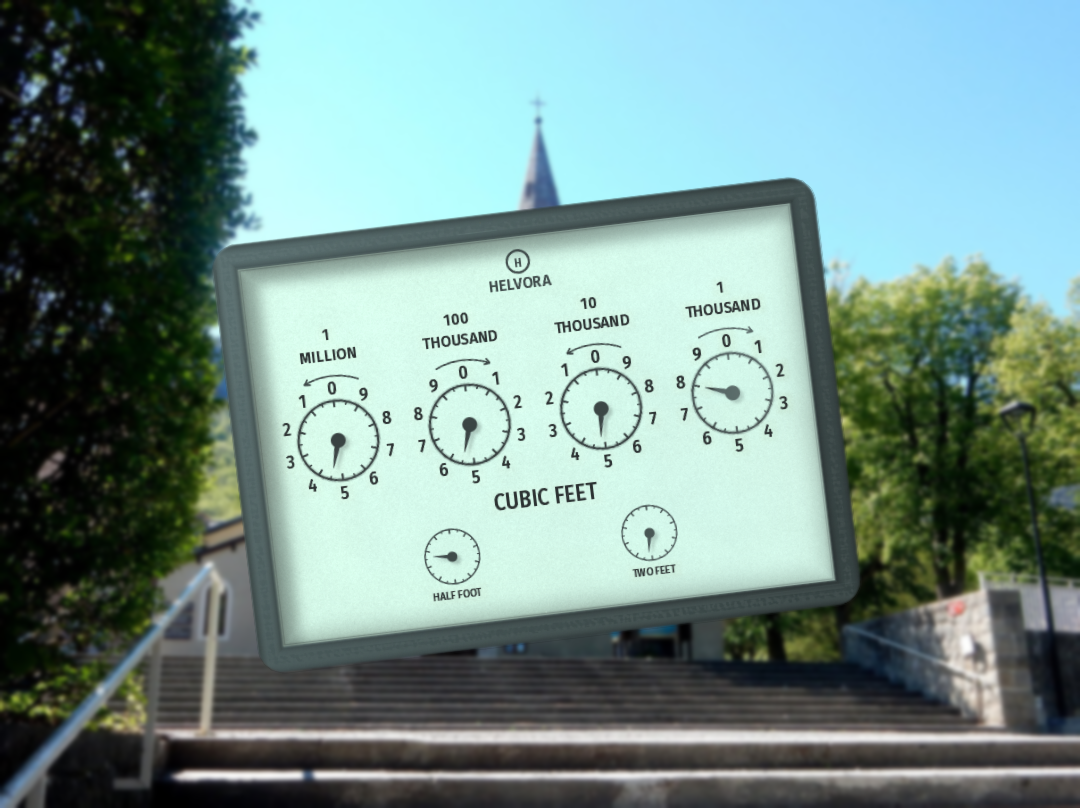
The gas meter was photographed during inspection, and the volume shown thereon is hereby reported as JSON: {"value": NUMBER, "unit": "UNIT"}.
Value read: {"value": 454800, "unit": "ft³"}
